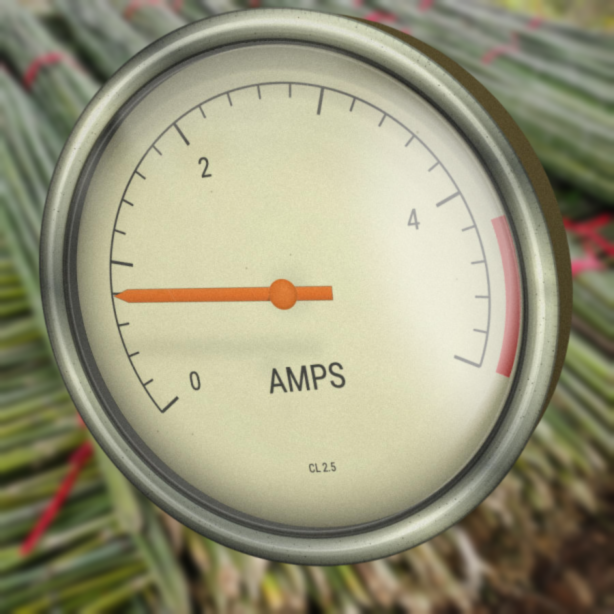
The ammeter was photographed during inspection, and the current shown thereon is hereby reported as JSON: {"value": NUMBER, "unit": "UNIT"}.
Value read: {"value": 0.8, "unit": "A"}
